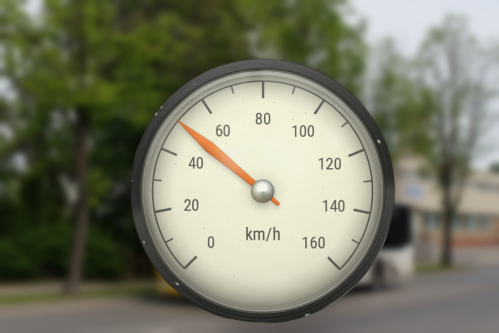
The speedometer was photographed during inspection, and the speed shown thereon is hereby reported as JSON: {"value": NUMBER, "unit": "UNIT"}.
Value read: {"value": 50, "unit": "km/h"}
